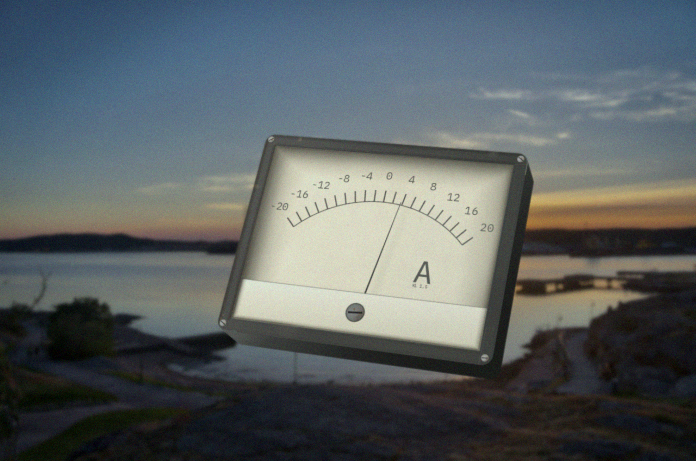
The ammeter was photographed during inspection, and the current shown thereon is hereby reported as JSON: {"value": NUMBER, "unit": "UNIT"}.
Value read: {"value": 4, "unit": "A"}
